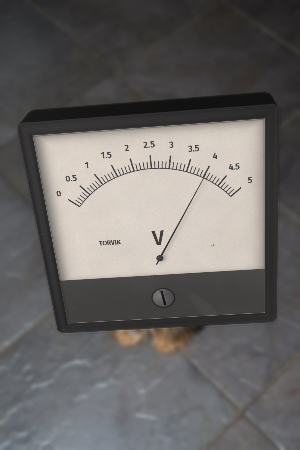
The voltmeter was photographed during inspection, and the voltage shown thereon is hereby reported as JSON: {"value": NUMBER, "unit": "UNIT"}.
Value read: {"value": 4, "unit": "V"}
